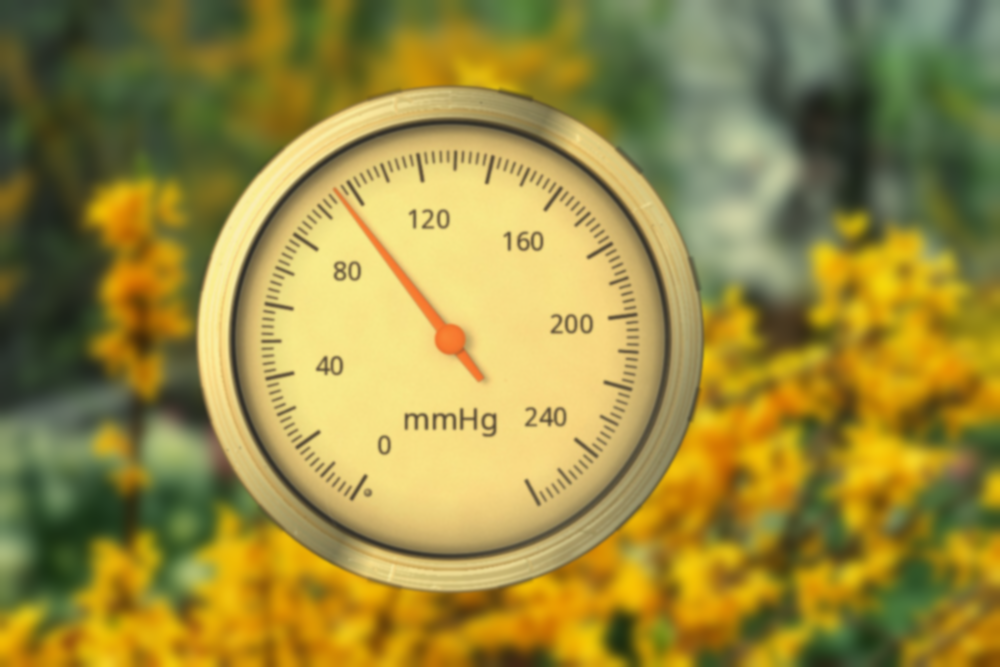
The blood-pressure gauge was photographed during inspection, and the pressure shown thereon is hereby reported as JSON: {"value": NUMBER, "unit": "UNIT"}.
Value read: {"value": 96, "unit": "mmHg"}
